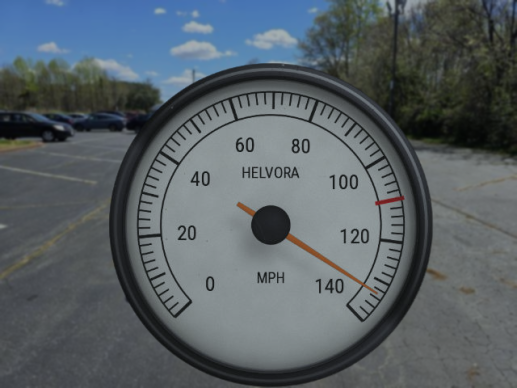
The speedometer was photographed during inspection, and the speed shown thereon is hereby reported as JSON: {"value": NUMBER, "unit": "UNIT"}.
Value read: {"value": 133, "unit": "mph"}
